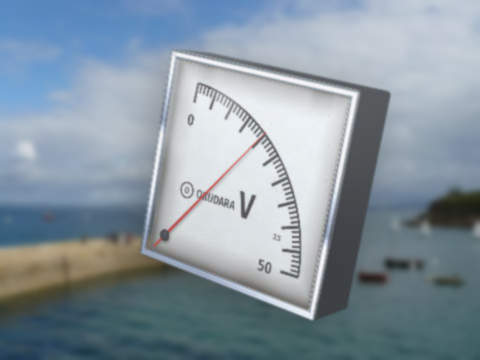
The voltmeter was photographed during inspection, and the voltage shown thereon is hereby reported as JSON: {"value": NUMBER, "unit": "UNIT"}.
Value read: {"value": 20, "unit": "V"}
